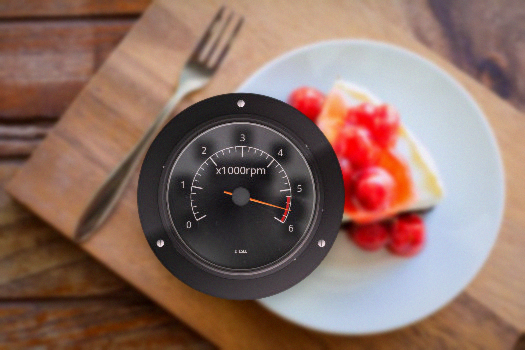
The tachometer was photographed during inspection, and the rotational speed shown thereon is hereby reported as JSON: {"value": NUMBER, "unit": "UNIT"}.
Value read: {"value": 5600, "unit": "rpm"}
